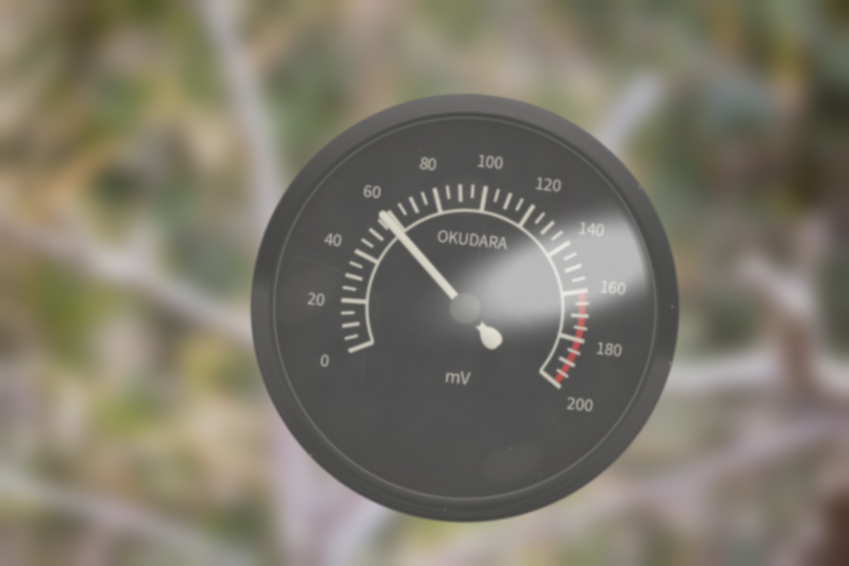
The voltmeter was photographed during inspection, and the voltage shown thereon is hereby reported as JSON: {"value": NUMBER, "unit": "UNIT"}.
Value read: {"value": 57.5, "unit": "mV"}
